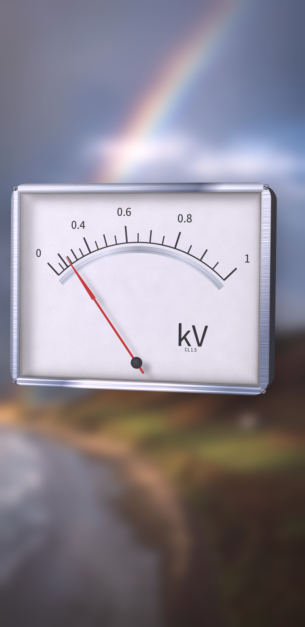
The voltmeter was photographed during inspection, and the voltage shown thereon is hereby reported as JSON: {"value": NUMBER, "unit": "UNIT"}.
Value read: {"value": 0.25, "unit": "kV"}
